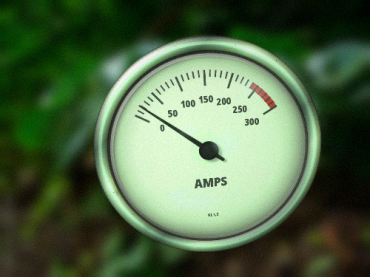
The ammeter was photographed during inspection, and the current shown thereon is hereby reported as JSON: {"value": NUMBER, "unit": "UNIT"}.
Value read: {"value": 20, "unit": "A"}
